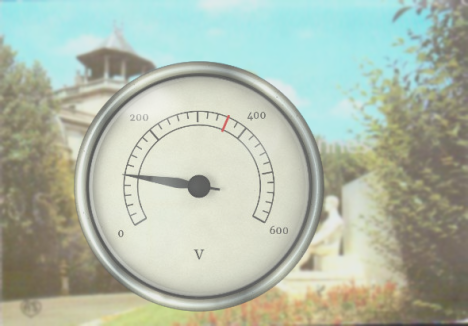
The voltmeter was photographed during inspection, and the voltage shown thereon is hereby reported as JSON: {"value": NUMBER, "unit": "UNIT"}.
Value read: {"value": 100, "unit": "V"}
